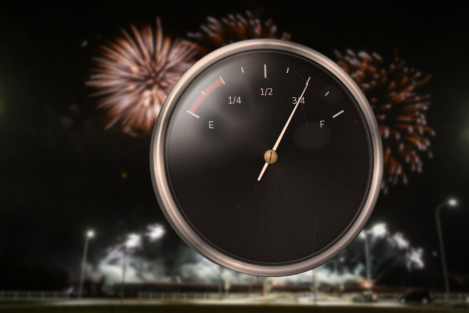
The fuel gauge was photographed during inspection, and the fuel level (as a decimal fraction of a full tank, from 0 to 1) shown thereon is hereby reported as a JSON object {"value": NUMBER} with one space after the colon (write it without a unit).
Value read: {"value": 0.75}
